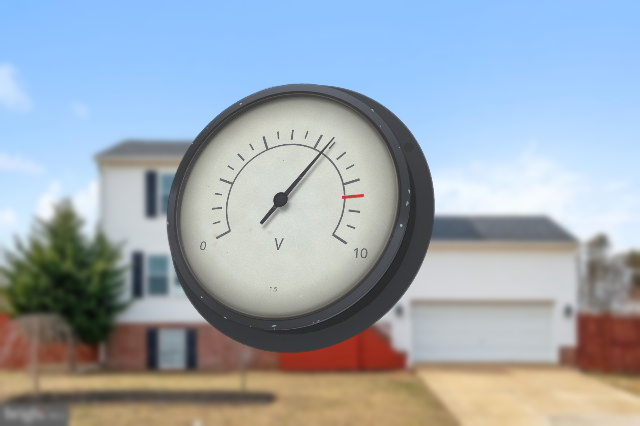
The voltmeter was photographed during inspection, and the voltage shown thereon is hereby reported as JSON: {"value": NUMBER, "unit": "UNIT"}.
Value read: {"value": 6.5, "unit": "V"}
